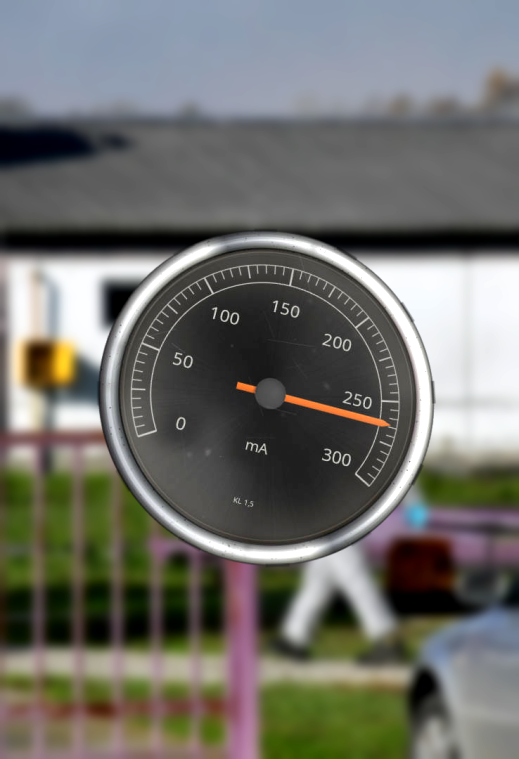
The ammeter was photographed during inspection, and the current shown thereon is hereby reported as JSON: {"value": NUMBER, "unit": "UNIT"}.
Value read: {"value": 265, "unit": "mA"}
